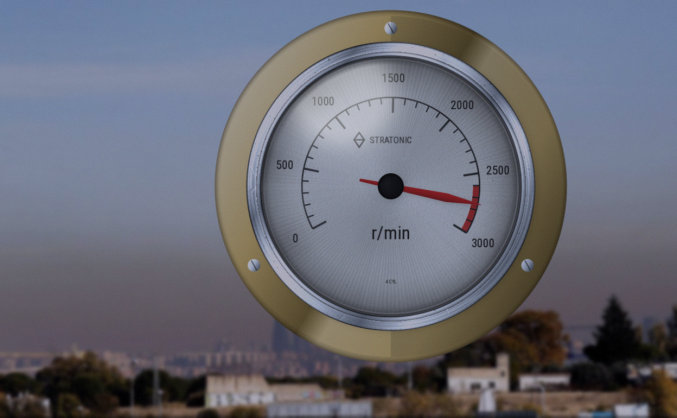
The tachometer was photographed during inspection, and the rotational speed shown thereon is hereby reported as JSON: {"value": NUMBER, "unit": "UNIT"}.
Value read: {"value": 2750, "unit": "rpm"}
